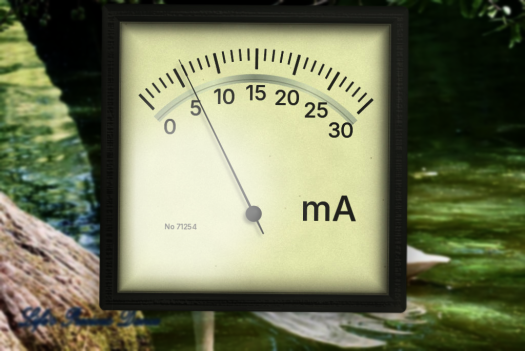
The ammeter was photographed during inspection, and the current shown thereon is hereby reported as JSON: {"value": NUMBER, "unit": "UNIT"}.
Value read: {"value": 6, "unit": "mA"}
